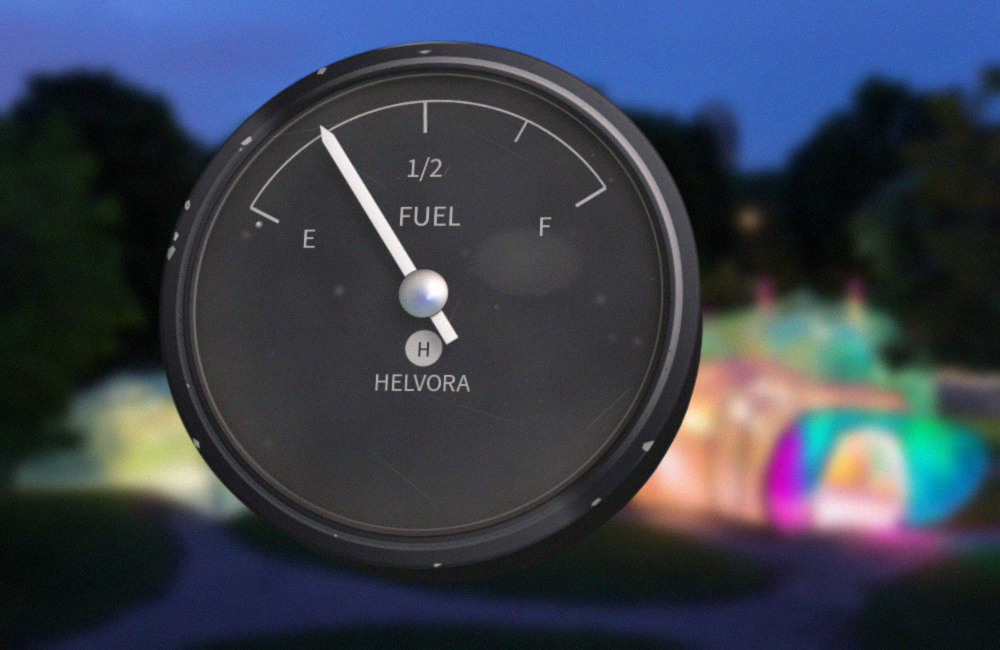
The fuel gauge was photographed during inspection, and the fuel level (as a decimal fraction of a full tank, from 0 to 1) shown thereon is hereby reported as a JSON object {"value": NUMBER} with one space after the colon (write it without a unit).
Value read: {"value": 0.25}
